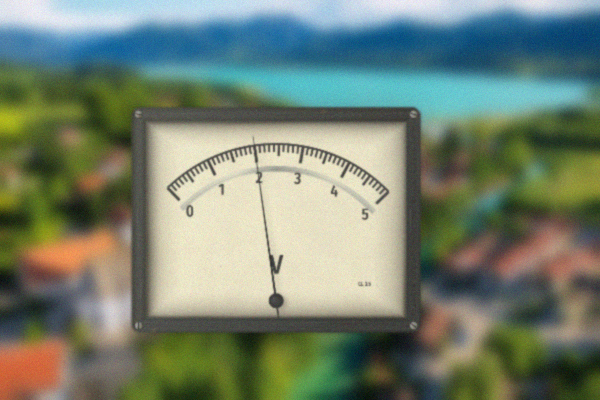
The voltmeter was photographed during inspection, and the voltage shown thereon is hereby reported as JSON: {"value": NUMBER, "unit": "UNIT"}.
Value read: {"value": 2, "unit": "V"}
